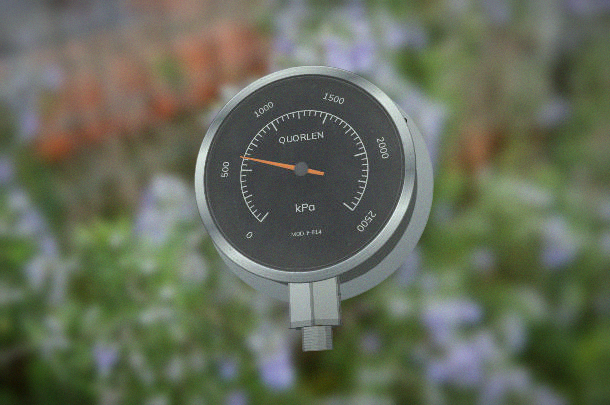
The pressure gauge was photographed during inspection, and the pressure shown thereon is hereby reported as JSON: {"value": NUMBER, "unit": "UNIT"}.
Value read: {"value": 600, "unit": "kPa"}
